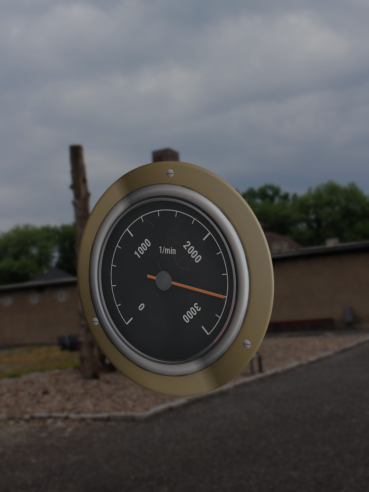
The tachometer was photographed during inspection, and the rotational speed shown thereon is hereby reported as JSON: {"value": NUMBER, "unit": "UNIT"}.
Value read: {"value": 2600, "unit": "rpm"}
